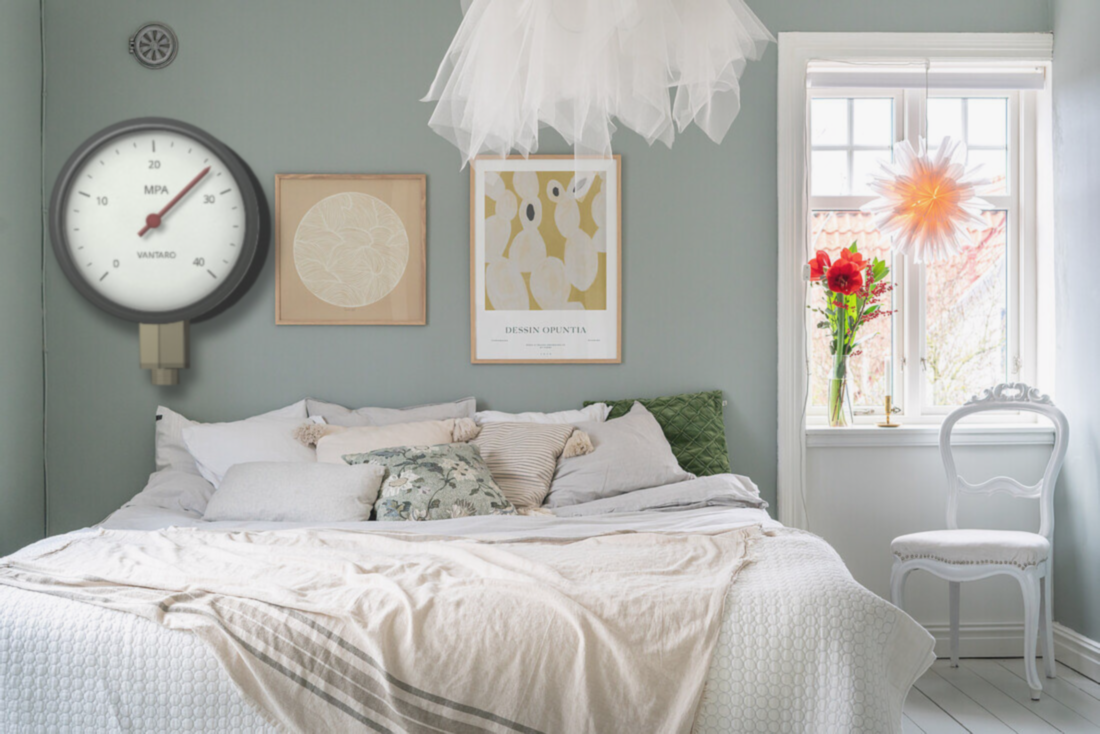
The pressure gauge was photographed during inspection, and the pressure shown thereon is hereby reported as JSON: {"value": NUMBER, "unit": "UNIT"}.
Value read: {"value": 27, "unit": "MPa"}
